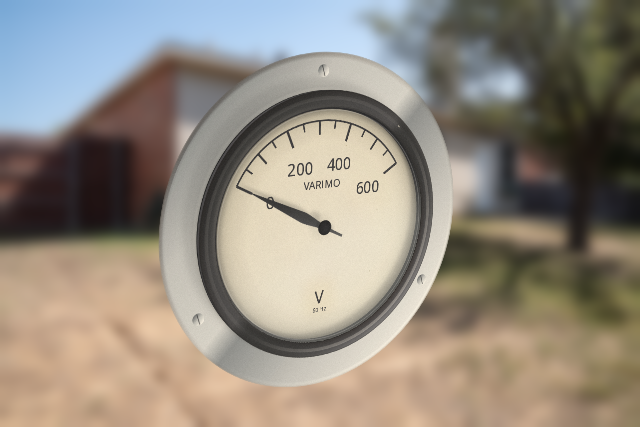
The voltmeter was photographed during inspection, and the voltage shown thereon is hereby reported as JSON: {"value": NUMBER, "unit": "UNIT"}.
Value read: {"value": 0, "unit": "V"}
